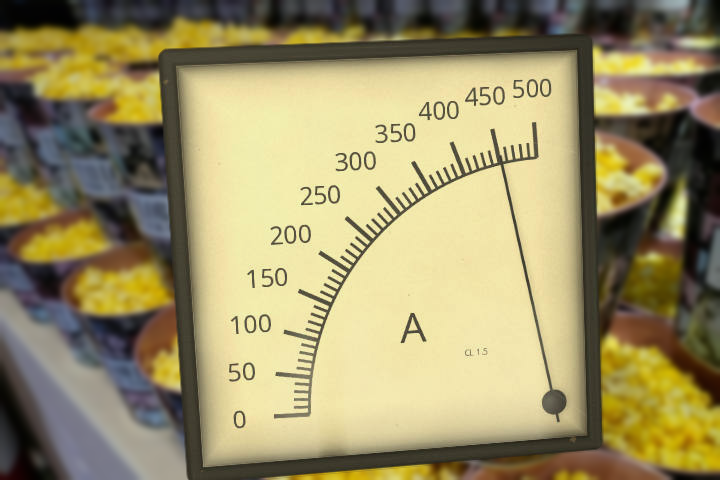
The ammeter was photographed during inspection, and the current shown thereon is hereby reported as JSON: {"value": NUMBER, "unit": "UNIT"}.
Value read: {"value": 450, "unit": "A"}
